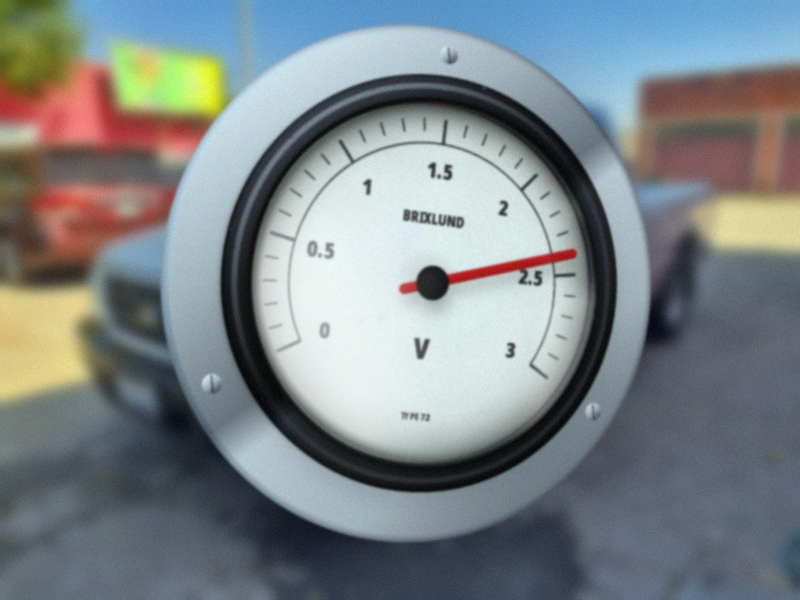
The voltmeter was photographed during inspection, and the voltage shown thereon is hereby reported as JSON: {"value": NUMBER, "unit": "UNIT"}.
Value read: {"value": 2.4, "unit": "V"}
